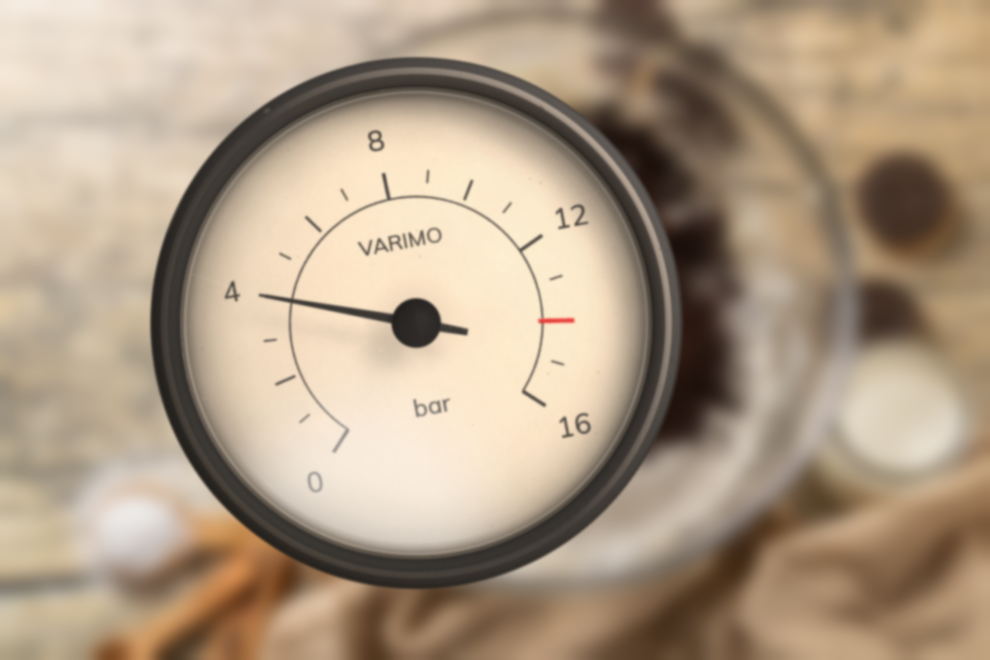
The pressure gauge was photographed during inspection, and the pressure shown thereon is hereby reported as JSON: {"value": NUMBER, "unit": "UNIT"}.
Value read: {"value": 4, "unit": "bar"}
